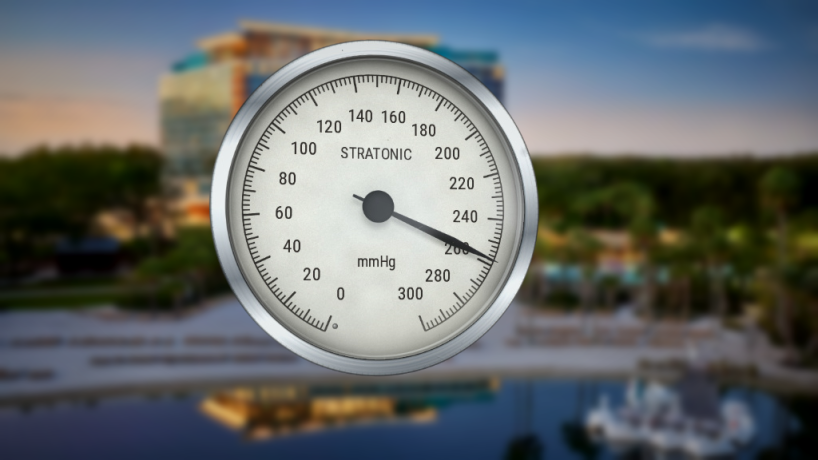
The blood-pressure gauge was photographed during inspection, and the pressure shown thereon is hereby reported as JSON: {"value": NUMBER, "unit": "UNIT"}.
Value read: {"value": 258, "unit": "mmHg"}
